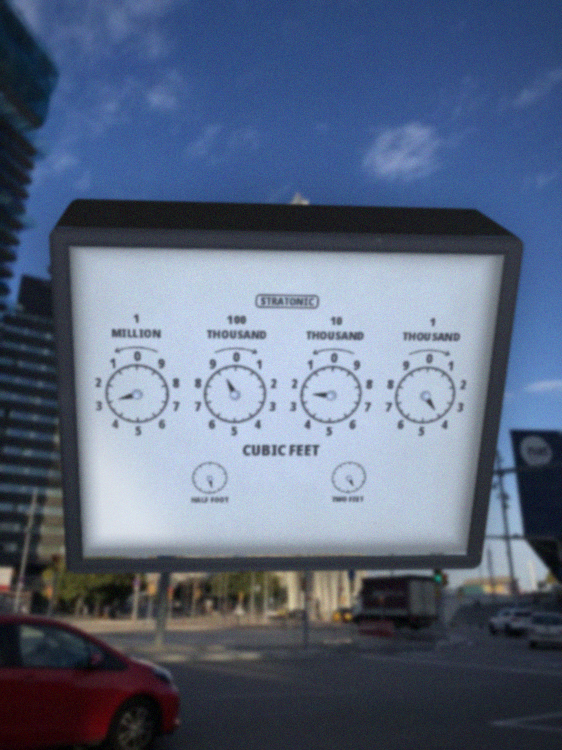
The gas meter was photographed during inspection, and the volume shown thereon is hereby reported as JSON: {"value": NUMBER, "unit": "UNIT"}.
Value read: {"value": 292400, "unit": "ft³"}
